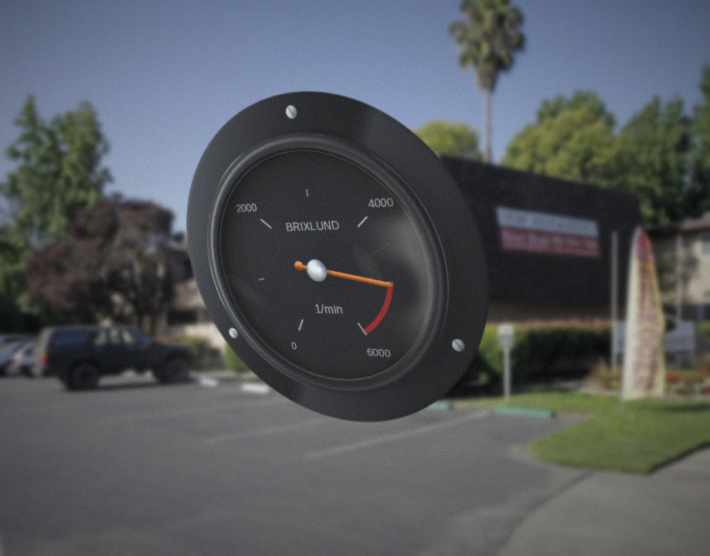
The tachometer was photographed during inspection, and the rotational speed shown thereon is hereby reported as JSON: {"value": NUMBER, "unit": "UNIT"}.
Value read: {"value": 5000, "unit": "rpm"}
